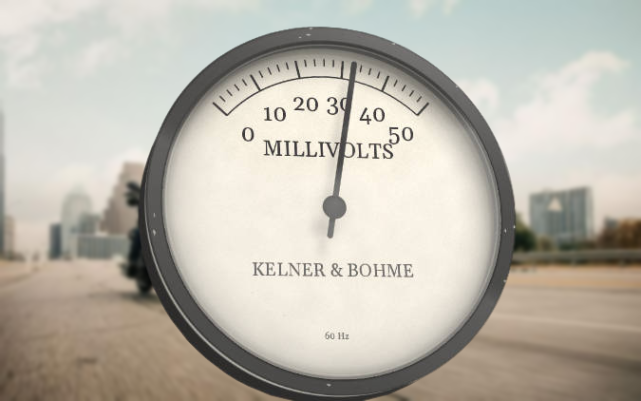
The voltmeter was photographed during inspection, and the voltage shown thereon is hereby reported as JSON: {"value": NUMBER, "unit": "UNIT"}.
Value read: {"value": 32, "unit": "mV"}
